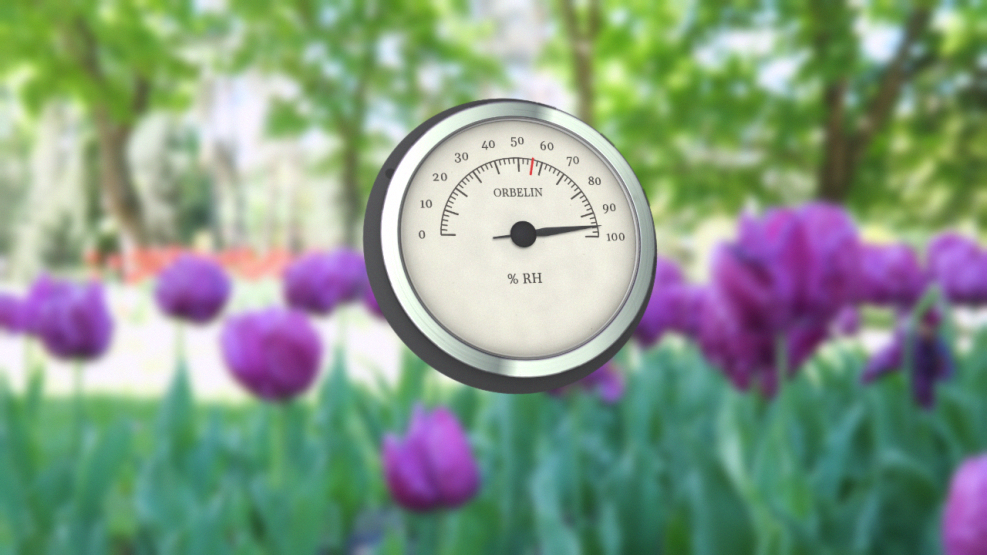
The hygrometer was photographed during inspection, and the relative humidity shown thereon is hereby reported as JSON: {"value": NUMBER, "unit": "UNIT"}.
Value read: {"value": 96, "unit": "%"}
